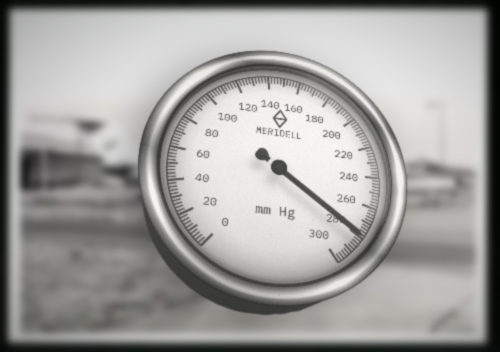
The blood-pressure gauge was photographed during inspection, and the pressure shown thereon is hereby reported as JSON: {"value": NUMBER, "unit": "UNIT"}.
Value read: {"value": 280, "unit": "mmHg"}
